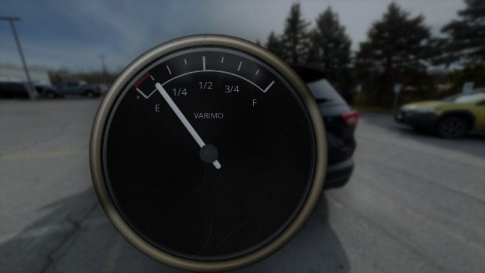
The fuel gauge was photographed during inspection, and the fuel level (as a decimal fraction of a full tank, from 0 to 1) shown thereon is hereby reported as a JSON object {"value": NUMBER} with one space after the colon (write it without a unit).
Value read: {"value": 0.125}
